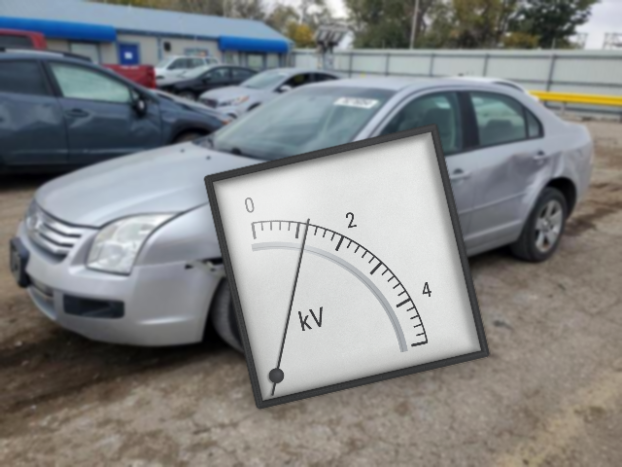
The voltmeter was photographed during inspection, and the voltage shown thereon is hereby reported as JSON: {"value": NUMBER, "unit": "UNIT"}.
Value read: {"value": 1.2, "unit": "kV"}
